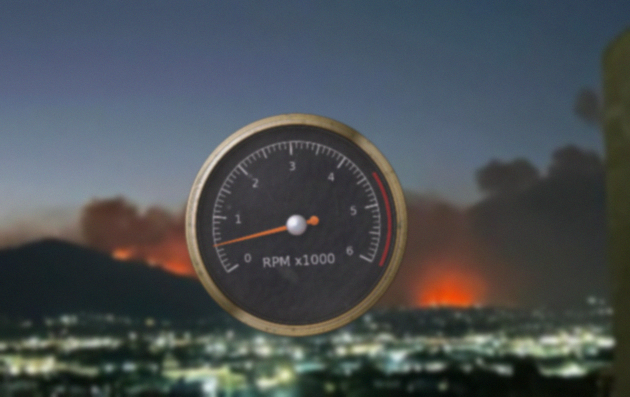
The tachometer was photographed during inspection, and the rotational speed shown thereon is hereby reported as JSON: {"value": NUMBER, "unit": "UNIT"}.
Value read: {"value": 500, "unit": "rpm"}
